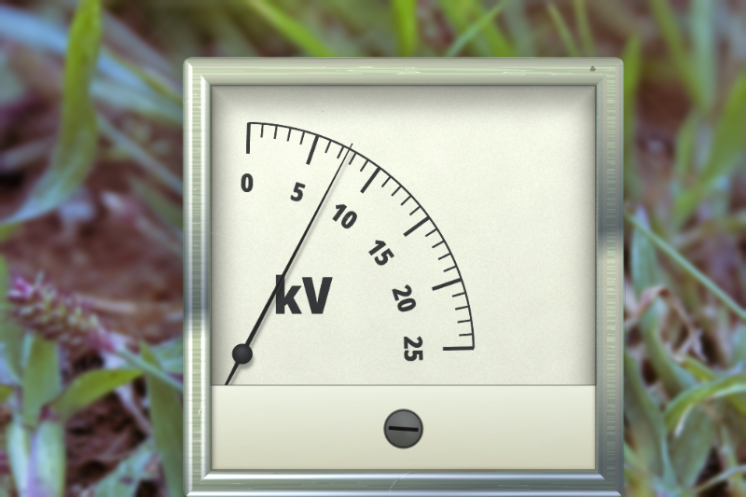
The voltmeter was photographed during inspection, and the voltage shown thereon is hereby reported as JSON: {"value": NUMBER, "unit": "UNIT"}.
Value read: {"value": 7.5, "unit": "kV"}
